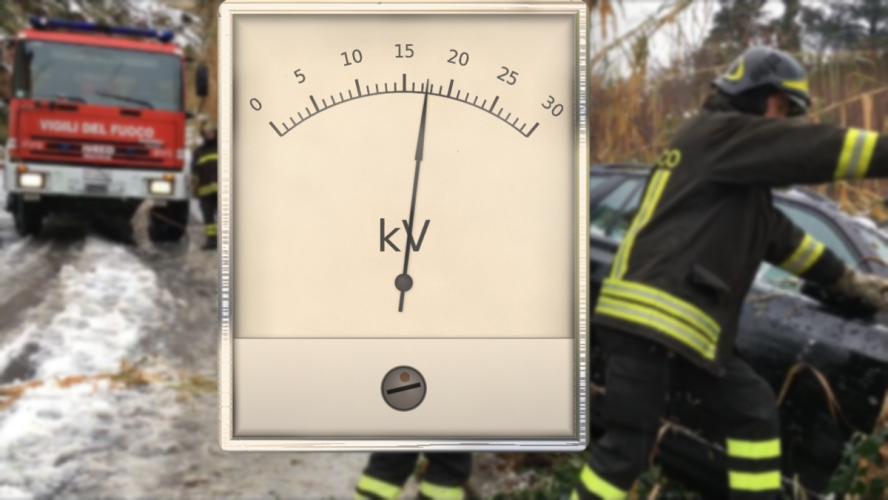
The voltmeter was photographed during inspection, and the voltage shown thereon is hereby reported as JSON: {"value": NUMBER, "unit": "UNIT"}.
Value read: {"value": 17.5, "unit": "kV"}
